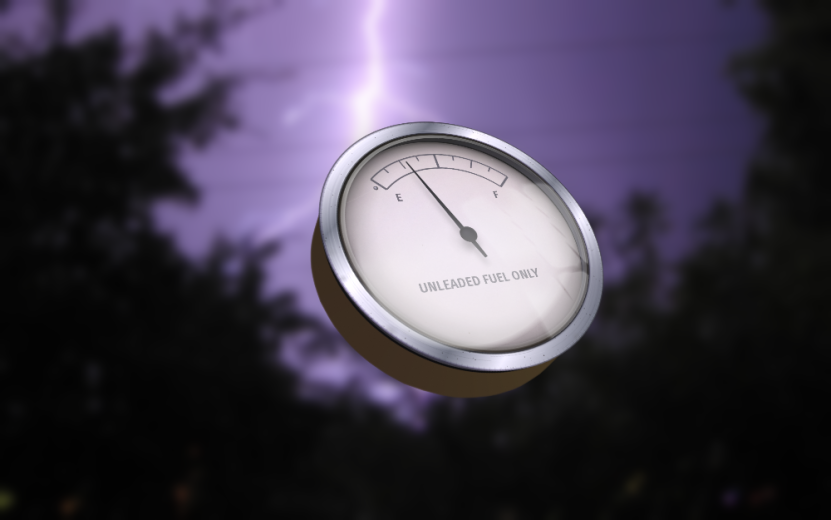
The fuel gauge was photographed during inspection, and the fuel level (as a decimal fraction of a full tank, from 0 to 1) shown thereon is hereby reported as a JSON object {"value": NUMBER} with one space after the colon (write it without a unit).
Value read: {"value": 0.25}
